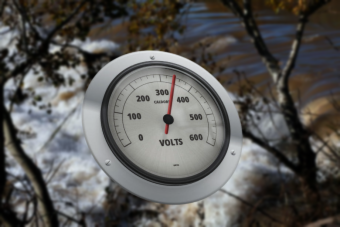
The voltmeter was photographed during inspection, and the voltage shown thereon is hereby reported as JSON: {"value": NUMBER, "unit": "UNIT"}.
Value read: {"value": 340, "unit": "V"}
